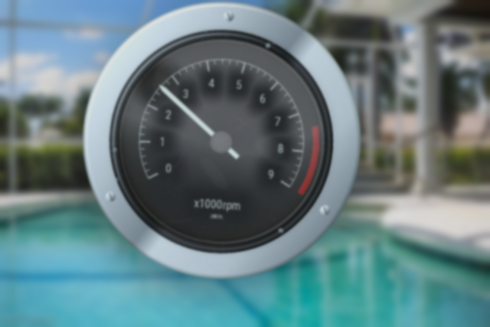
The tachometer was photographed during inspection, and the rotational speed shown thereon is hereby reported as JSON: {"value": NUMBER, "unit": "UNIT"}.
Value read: {"value": 2600, "unit": "rpm"}
